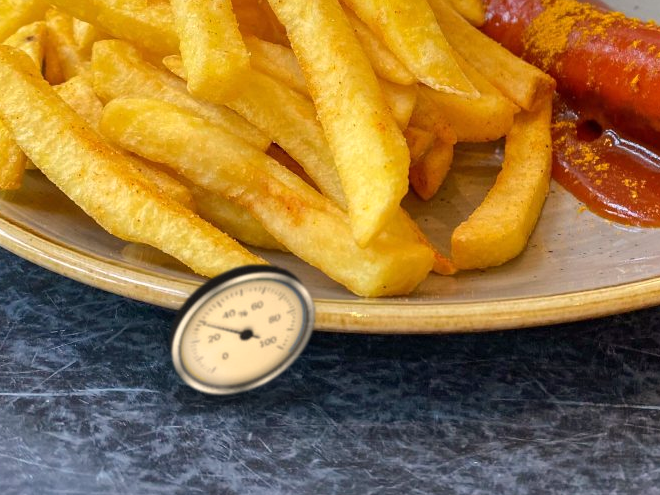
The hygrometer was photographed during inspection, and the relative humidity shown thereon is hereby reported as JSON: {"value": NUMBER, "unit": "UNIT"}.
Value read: {"value": 30, "unit": "%"}
